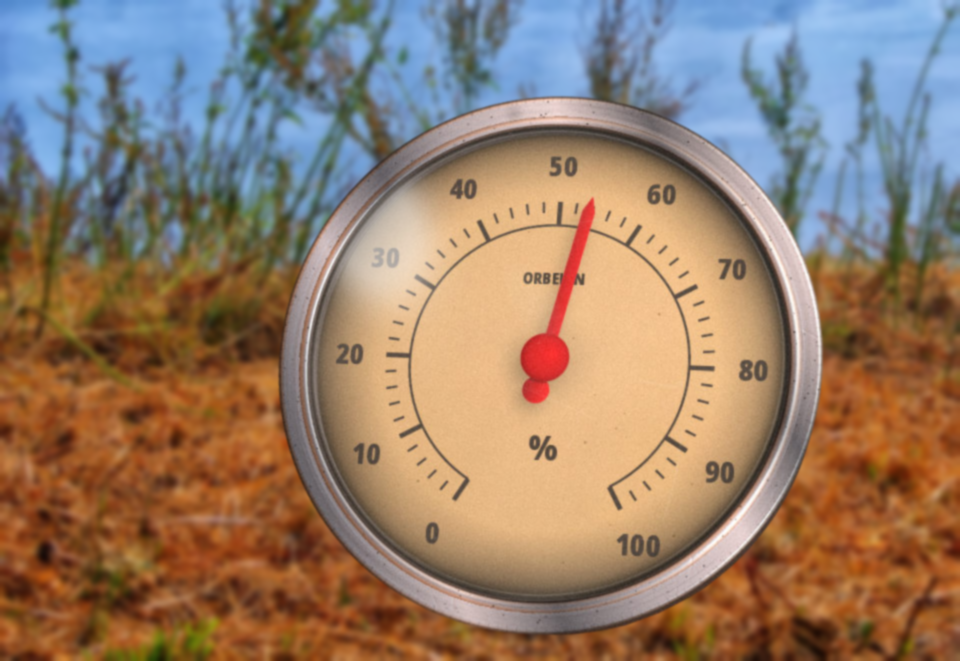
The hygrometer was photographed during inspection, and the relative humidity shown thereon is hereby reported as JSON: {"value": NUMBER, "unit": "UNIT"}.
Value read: {"value": 54, "unit": "%"}
